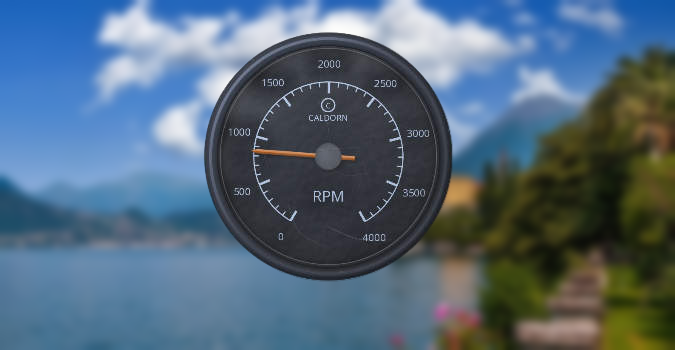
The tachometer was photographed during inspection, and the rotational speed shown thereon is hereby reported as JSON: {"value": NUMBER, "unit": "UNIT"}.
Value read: {"value": 850, "unit": "rpm"}
